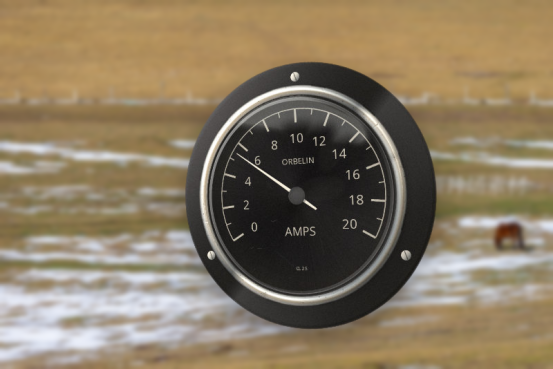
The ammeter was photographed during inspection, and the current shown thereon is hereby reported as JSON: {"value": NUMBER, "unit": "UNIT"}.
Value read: {"value": 5.5, "unit": "A"}
